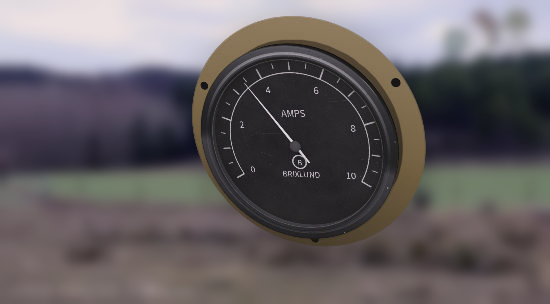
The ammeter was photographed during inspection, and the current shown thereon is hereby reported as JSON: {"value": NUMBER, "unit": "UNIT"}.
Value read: {"value": 3.5, "unit": "A"}
